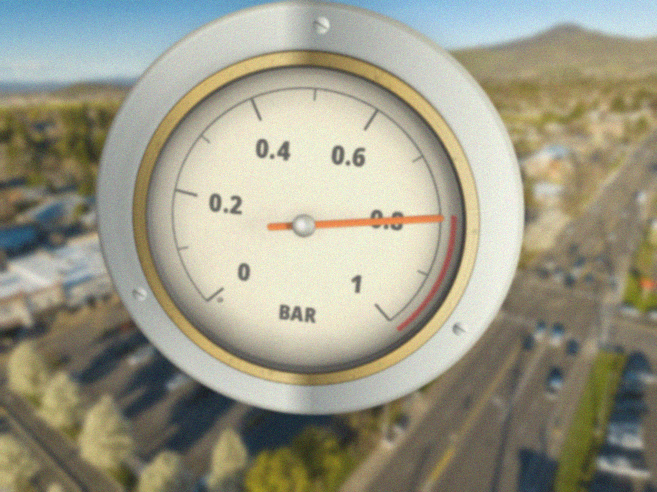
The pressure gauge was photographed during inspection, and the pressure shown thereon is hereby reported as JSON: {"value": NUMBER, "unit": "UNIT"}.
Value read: {"value": 0.8, "unit": "bar"}
